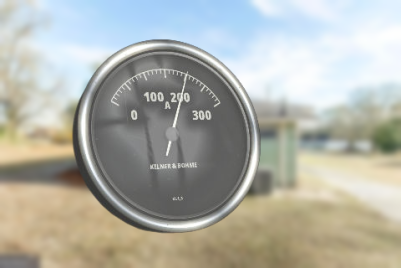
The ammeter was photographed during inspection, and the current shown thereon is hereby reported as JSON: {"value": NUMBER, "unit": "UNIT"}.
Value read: {"value": 200, "unit": "A"}
